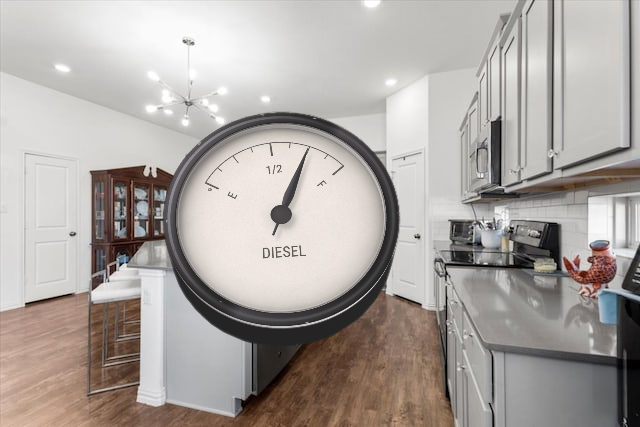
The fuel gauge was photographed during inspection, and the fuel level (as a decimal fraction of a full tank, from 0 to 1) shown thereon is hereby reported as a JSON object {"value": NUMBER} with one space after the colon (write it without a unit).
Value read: {"value": 0.75}
